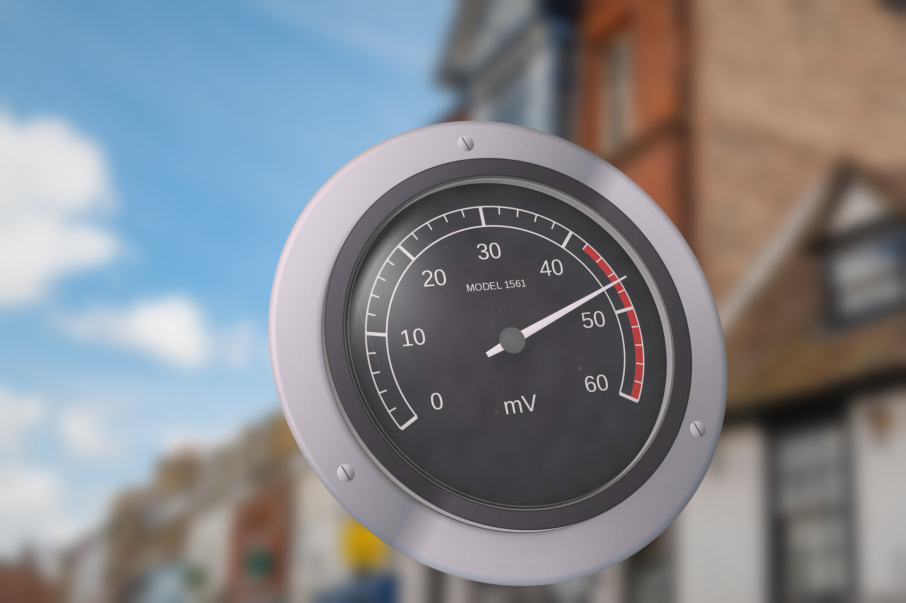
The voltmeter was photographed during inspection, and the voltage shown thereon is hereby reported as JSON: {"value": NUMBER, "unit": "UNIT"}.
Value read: {"value": 47, "unit": "mV"}
